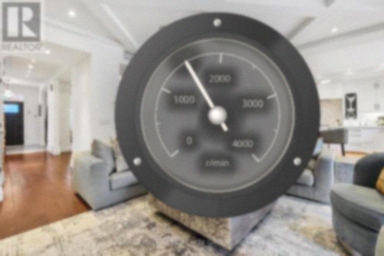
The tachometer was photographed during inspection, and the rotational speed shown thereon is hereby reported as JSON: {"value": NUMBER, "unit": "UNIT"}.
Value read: {"value": 1500, "unit": "rpm"}
